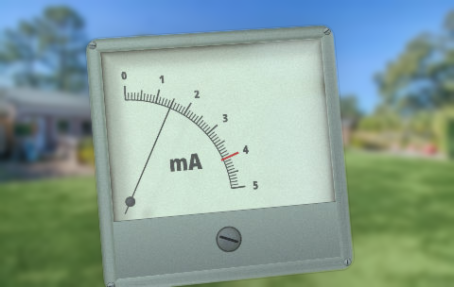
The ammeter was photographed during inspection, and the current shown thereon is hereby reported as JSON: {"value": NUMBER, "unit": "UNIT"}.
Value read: {"value": 1.5, "unit": "mA"}
